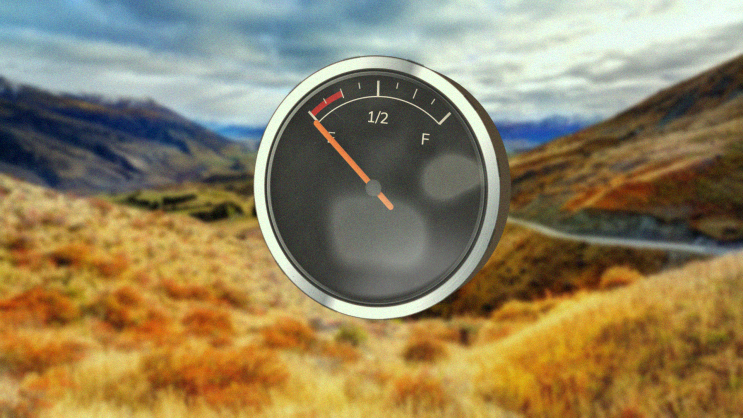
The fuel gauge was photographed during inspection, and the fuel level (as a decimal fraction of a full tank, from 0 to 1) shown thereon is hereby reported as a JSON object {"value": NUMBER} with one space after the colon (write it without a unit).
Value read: {"value": 0}
